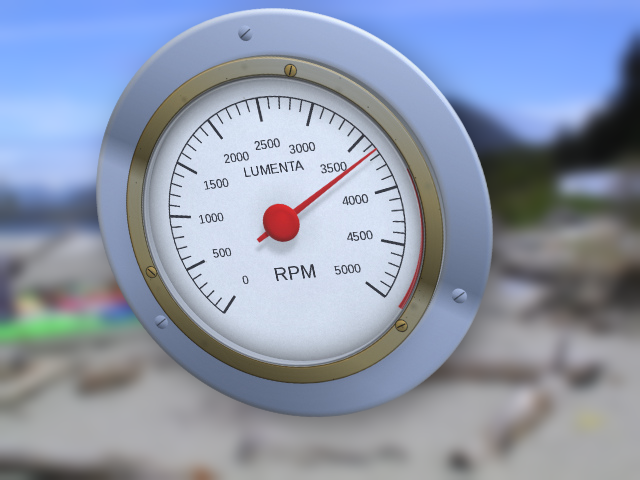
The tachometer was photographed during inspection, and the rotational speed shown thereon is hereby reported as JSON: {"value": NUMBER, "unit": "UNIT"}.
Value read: {"value": 3650, "unit": "rpm"}
